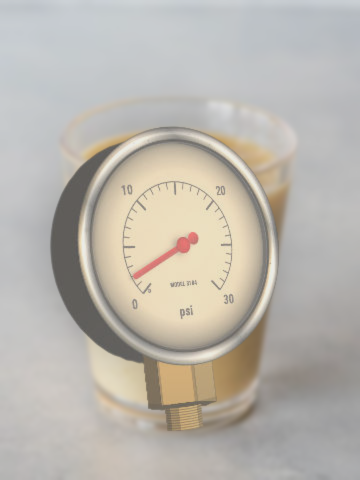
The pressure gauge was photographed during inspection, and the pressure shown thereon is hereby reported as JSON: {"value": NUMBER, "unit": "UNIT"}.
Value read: {"value": 2, "unit": "psi"}
